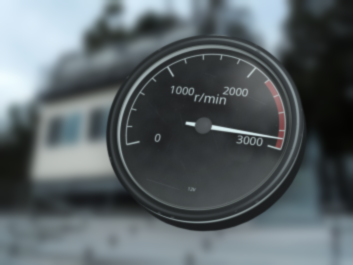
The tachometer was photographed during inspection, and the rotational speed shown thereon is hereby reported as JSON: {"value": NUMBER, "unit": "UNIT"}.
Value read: {"value": 2900, "unit": "rpm"}
